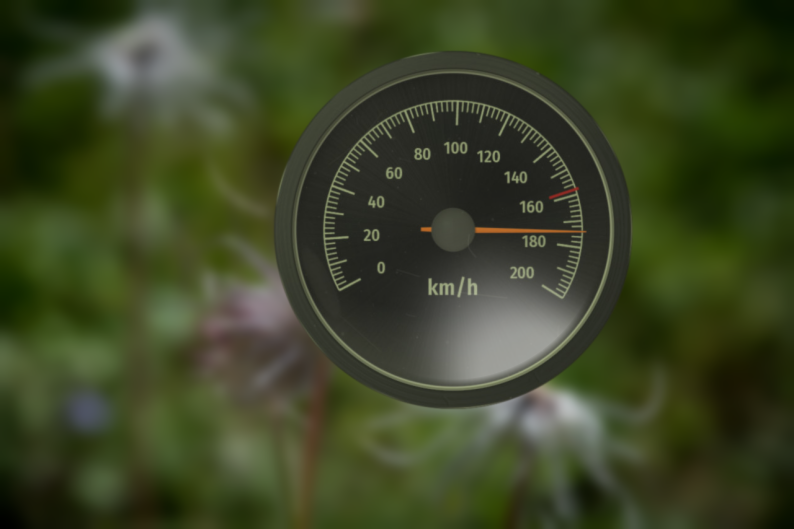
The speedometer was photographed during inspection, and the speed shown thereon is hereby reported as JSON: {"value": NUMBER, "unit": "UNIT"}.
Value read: {"value": 174, "unit": "km/h"}
